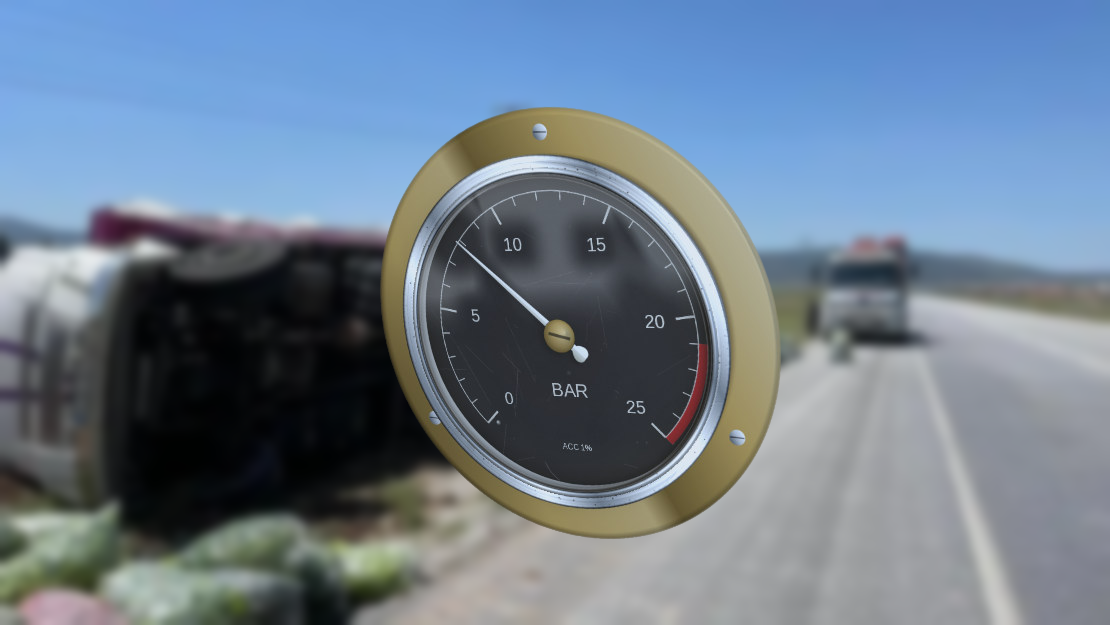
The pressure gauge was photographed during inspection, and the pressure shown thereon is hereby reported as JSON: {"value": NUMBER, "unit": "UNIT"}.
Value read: {"value": 8, "unit": "bar"}
